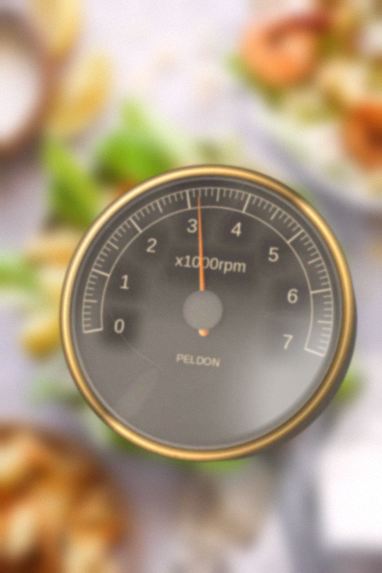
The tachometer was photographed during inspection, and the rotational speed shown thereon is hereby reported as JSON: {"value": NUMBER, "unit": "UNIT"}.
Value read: {"value": 3200, "unit": "rpm"}
